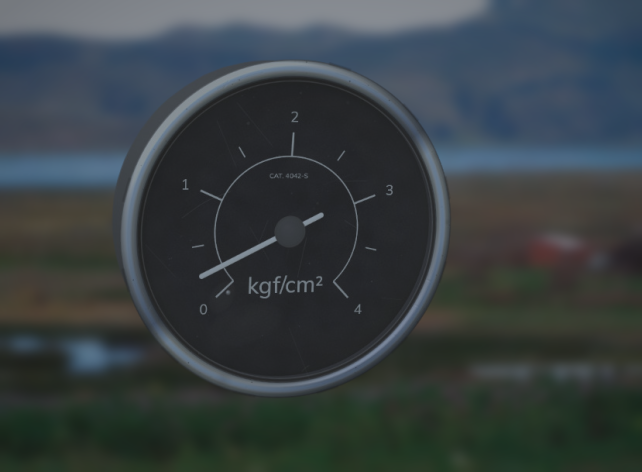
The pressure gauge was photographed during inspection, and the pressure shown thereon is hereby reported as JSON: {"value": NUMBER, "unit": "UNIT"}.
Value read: {"value": 0.25, "unit": "kg/cm²"}
